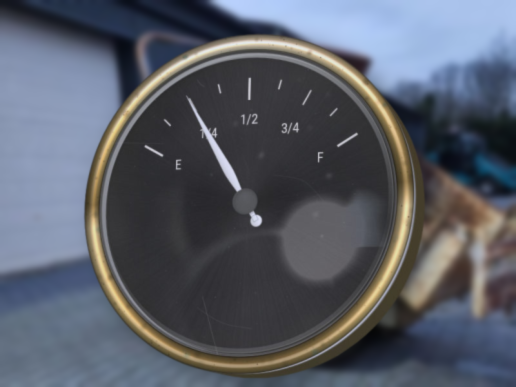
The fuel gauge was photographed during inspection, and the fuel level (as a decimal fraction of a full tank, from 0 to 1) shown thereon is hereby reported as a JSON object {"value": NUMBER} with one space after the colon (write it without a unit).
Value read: {"value": 0.25}
